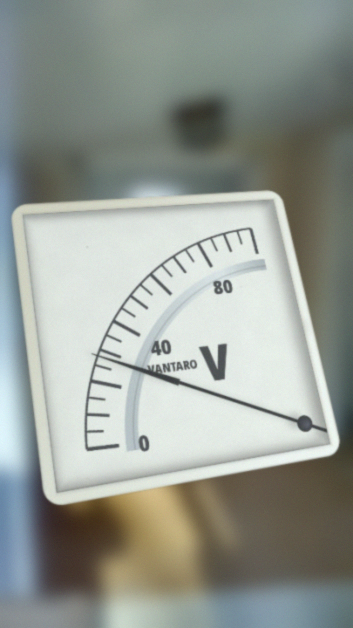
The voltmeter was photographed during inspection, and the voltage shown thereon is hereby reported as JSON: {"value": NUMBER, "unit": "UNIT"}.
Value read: {"value": 27.5, "unit": "V"}
